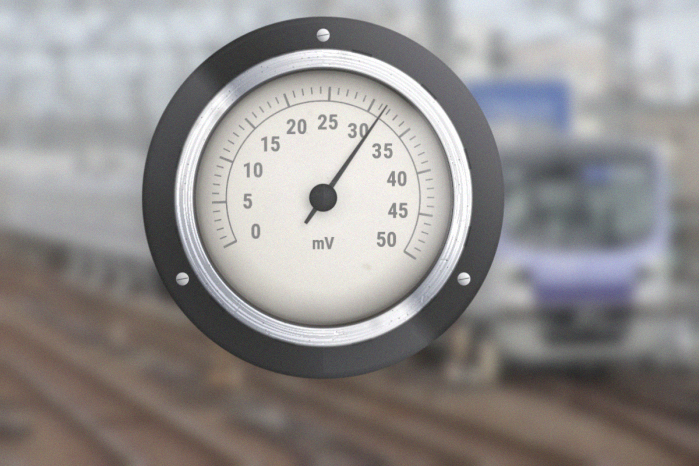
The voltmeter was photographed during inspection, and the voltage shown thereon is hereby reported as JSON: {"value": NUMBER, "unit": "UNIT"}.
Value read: {"value": 31.5, "unit": "mV"}
